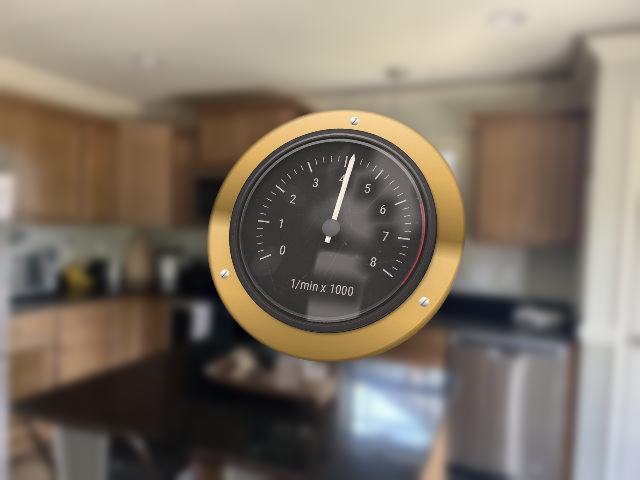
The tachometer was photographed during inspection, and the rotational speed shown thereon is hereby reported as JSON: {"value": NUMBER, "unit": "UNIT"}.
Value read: {"value": 4200, "unit": "rpm"}
